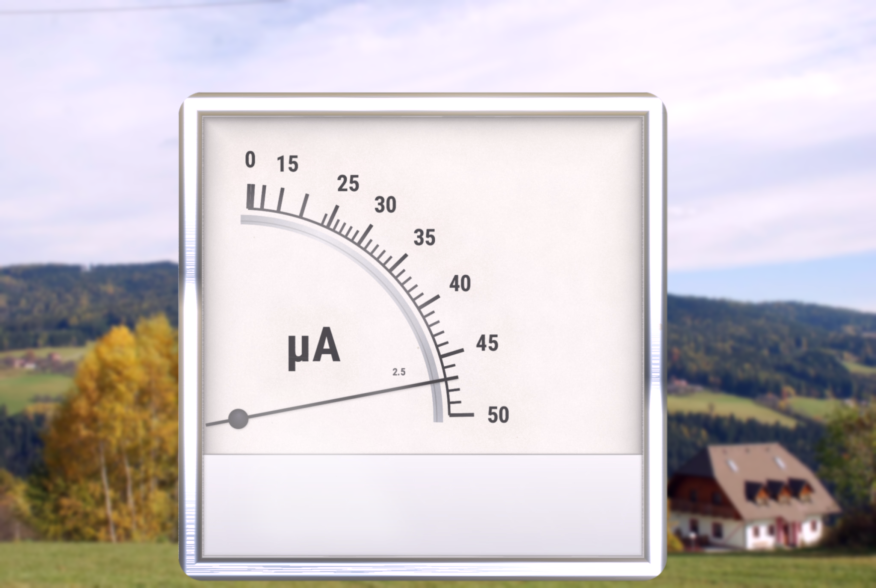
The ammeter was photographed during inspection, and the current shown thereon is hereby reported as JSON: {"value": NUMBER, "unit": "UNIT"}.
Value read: {"value": 47, "unit": "µA"}
